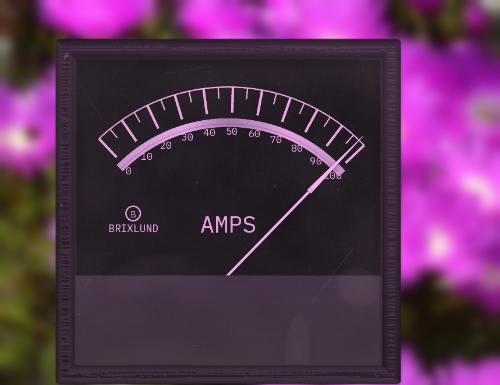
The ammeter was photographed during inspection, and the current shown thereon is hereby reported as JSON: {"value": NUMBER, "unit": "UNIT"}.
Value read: {"value": 97.5, "unit": "A"}
